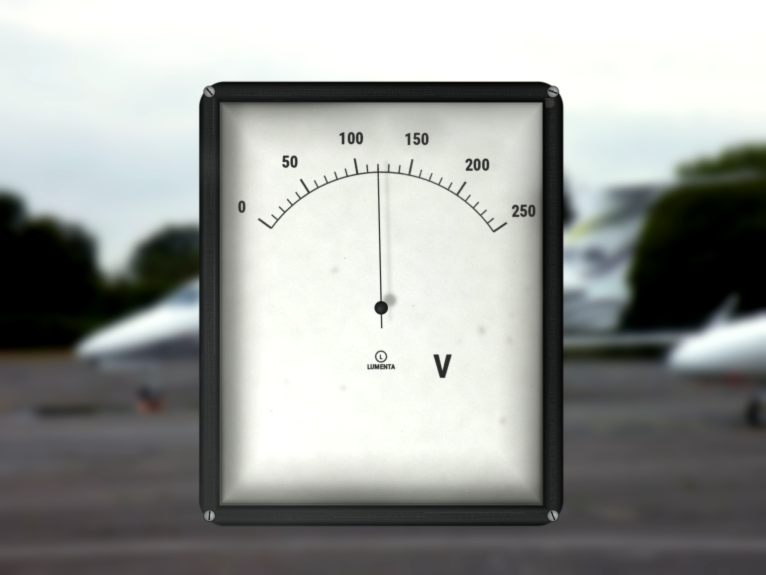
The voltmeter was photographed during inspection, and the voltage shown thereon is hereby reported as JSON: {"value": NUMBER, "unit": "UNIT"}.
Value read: {"value": 120, "unit": "V"}
